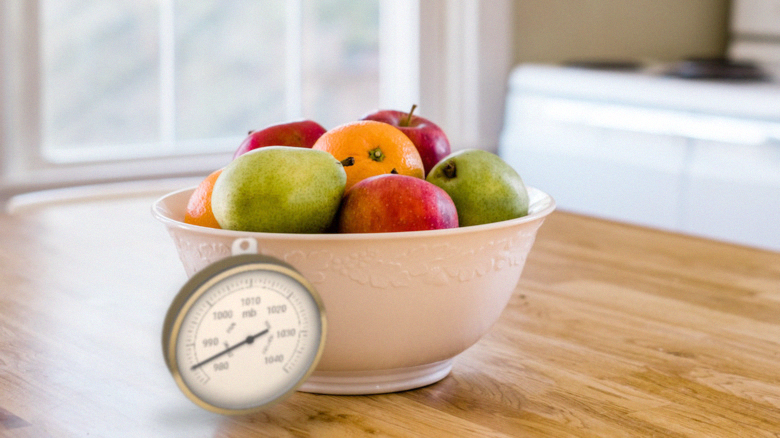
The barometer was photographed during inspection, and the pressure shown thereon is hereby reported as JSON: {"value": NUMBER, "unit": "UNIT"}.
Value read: {"value": 985, "unit": "mbar"}
